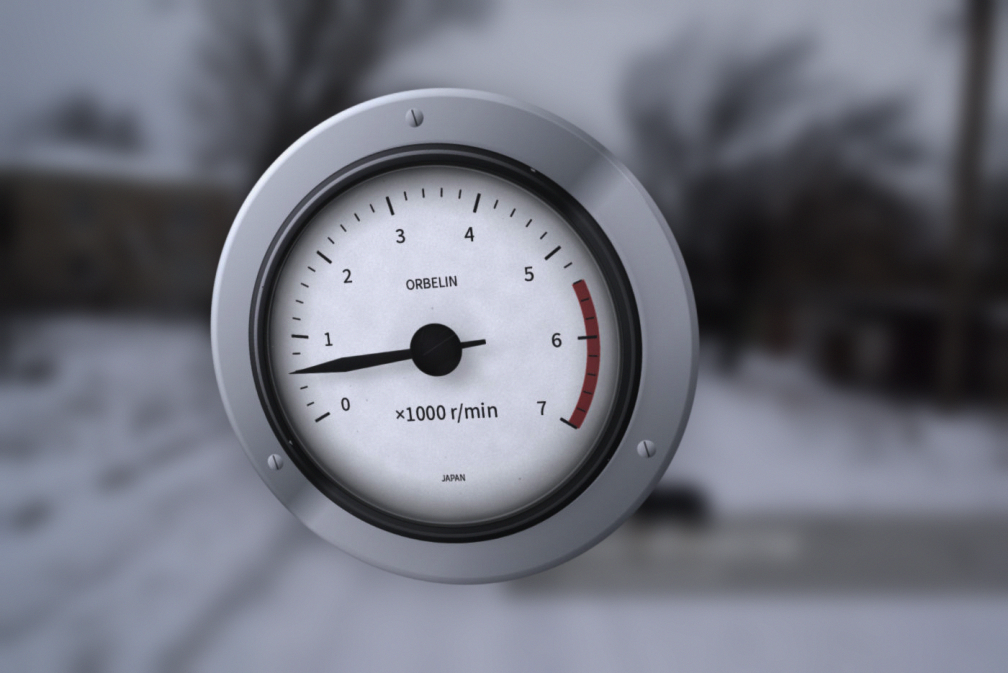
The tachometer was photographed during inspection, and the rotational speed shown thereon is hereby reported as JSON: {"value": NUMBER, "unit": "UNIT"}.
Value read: {"value": 600, "unit": "rpm"}
